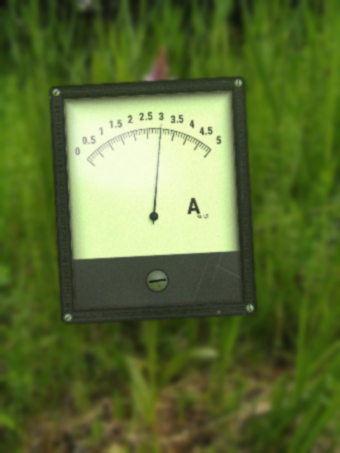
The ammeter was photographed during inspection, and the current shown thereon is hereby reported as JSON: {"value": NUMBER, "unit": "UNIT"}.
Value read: {"value": 3, "unit": "A"}
